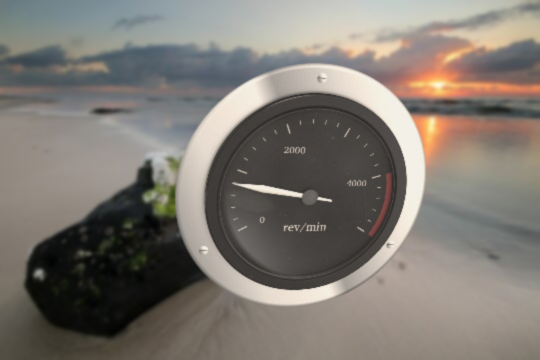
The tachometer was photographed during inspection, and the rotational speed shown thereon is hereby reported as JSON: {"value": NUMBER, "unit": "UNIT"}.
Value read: {"value": 800, "unit": "rpm"}
